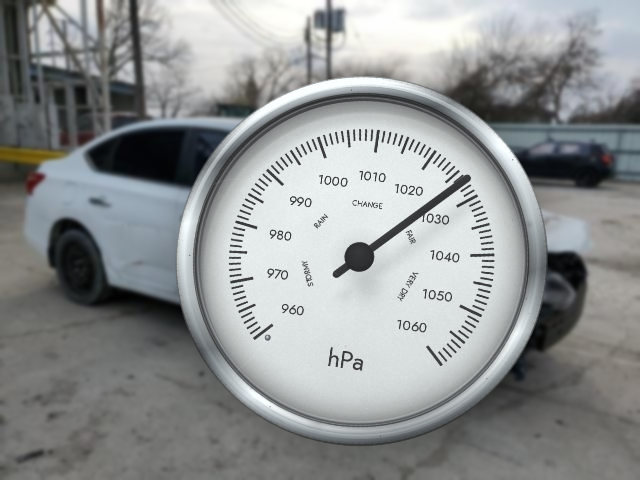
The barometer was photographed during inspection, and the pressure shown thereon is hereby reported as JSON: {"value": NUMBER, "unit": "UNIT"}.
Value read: {"value": 1027, "unit": "hPa"}
